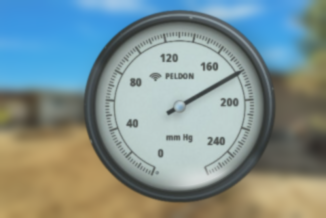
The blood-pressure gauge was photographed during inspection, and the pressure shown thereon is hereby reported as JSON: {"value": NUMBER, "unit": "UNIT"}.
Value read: {"value": 180, "unit": "mmHg"}
